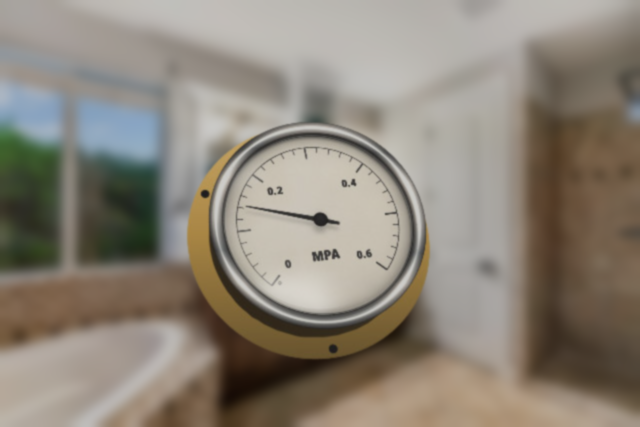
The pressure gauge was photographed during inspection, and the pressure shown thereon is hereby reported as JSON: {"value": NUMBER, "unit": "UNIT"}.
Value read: {"value": 0.14, "unit": "MPa"}
